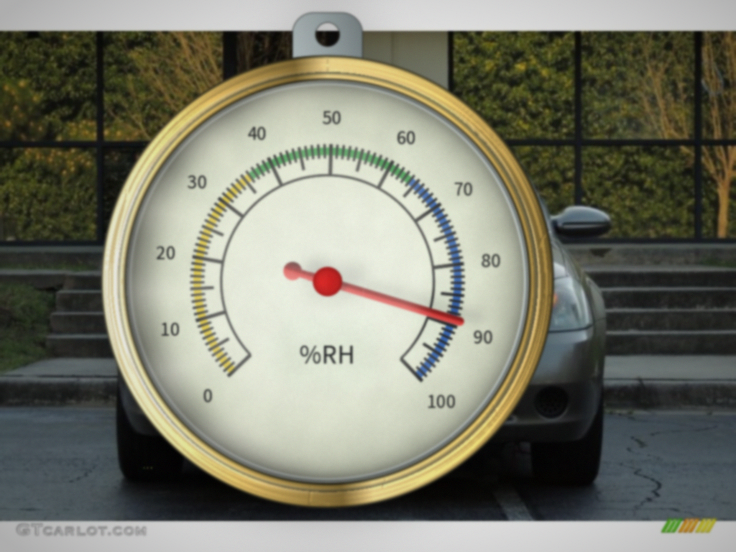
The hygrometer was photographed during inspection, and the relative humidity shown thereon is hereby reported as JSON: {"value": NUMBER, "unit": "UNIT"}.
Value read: {"value": 89, "unit": "%"}
